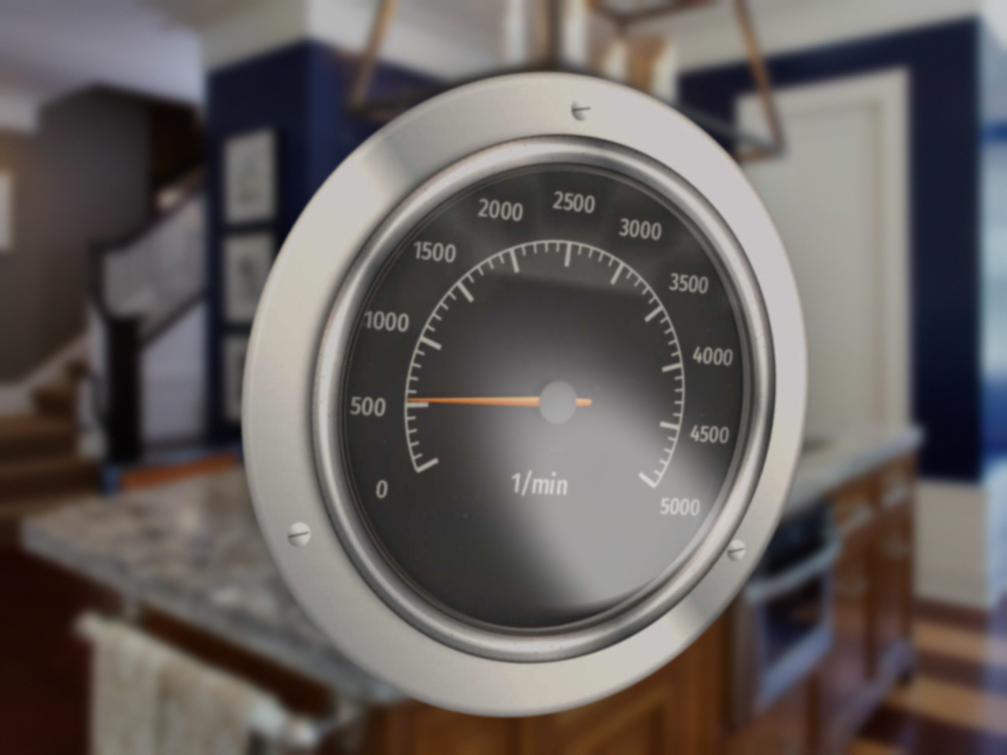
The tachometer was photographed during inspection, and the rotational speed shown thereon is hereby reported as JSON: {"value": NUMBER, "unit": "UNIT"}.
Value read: {"value": 550, "unit": "rpm"}
